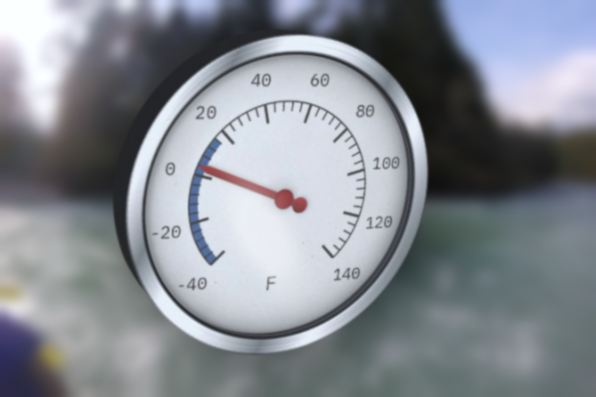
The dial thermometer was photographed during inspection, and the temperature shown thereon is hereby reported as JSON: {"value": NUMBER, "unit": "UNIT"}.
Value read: {"value": 4, "unit": "°F"}
